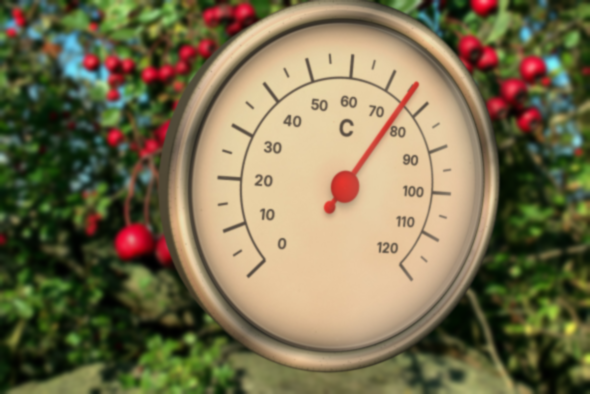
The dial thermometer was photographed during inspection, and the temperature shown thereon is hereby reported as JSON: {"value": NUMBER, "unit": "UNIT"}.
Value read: {"value": 75, "unit": "°C"}
